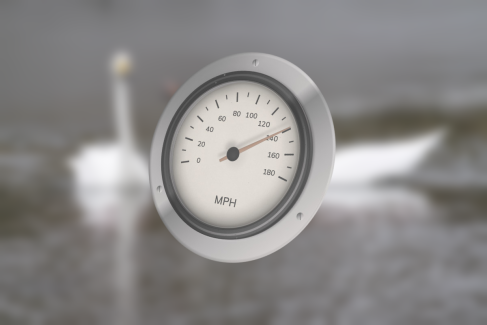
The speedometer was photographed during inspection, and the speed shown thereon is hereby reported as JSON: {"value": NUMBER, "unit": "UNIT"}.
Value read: {"value": 140, "unit": "mph"}
